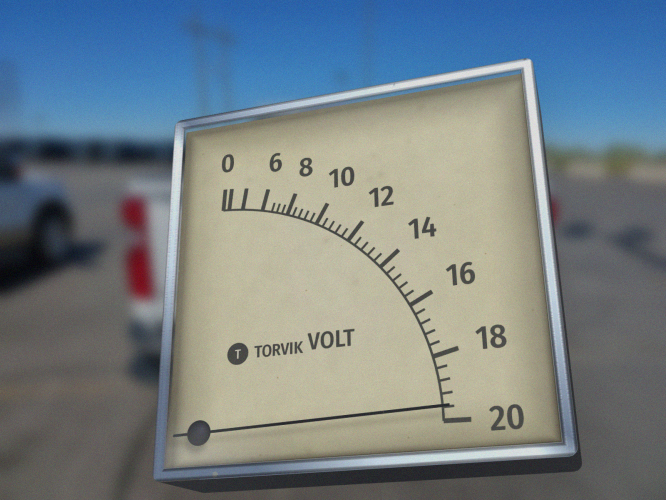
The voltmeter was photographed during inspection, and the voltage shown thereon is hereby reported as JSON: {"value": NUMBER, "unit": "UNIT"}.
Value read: {"value": 19.6, "unit": "V"}
